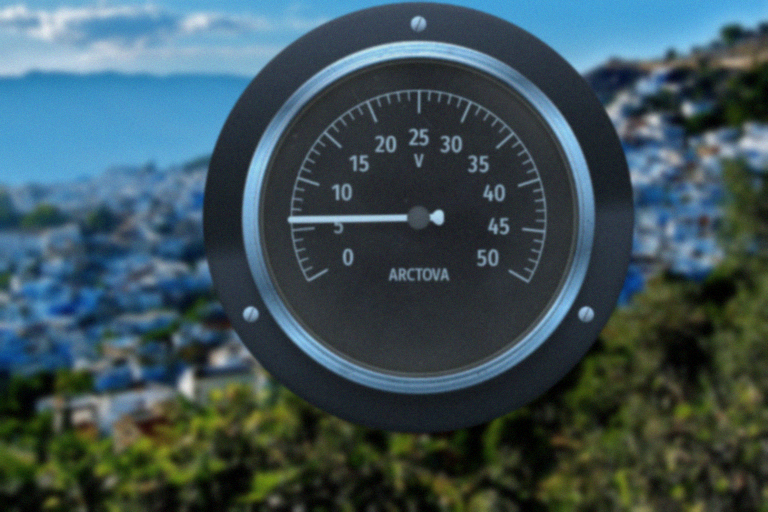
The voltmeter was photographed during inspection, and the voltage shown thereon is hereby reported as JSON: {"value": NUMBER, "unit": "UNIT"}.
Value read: {"value": 6, "unit": "V"}
